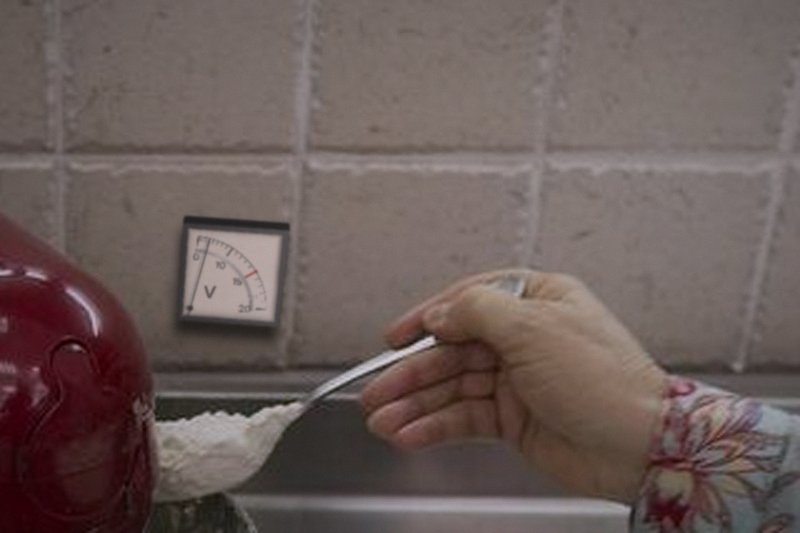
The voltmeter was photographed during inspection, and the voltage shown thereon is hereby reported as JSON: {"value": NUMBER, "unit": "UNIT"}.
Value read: {"value": 5, "unit": "V"}
